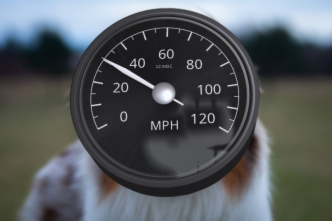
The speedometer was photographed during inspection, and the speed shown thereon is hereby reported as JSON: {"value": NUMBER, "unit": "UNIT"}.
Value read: {"value": 30, "unit": "mph"}
